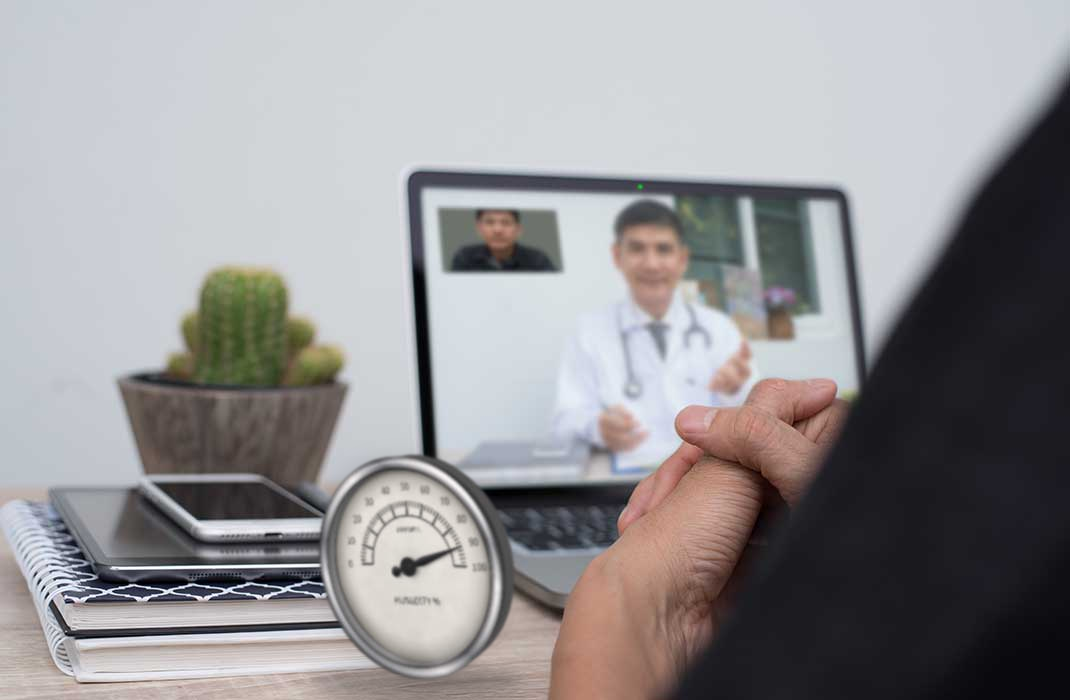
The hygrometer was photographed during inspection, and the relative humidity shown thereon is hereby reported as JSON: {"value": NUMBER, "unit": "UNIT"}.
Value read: {"value": 90, "unit": "%"}
